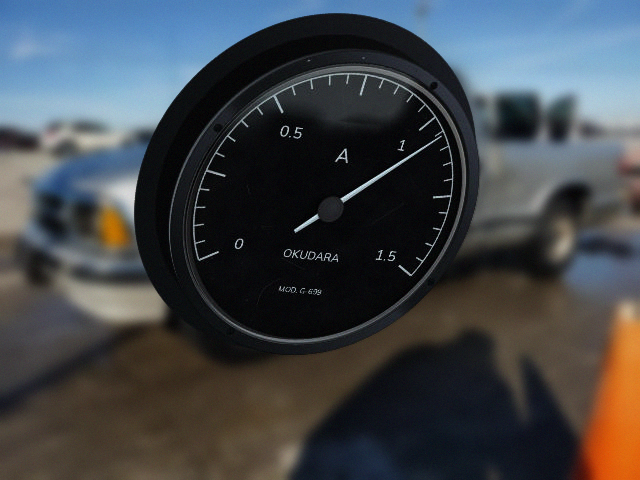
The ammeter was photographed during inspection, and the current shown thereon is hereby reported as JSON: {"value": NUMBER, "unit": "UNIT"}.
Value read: {"value": 1.05, "unit": "A"}
